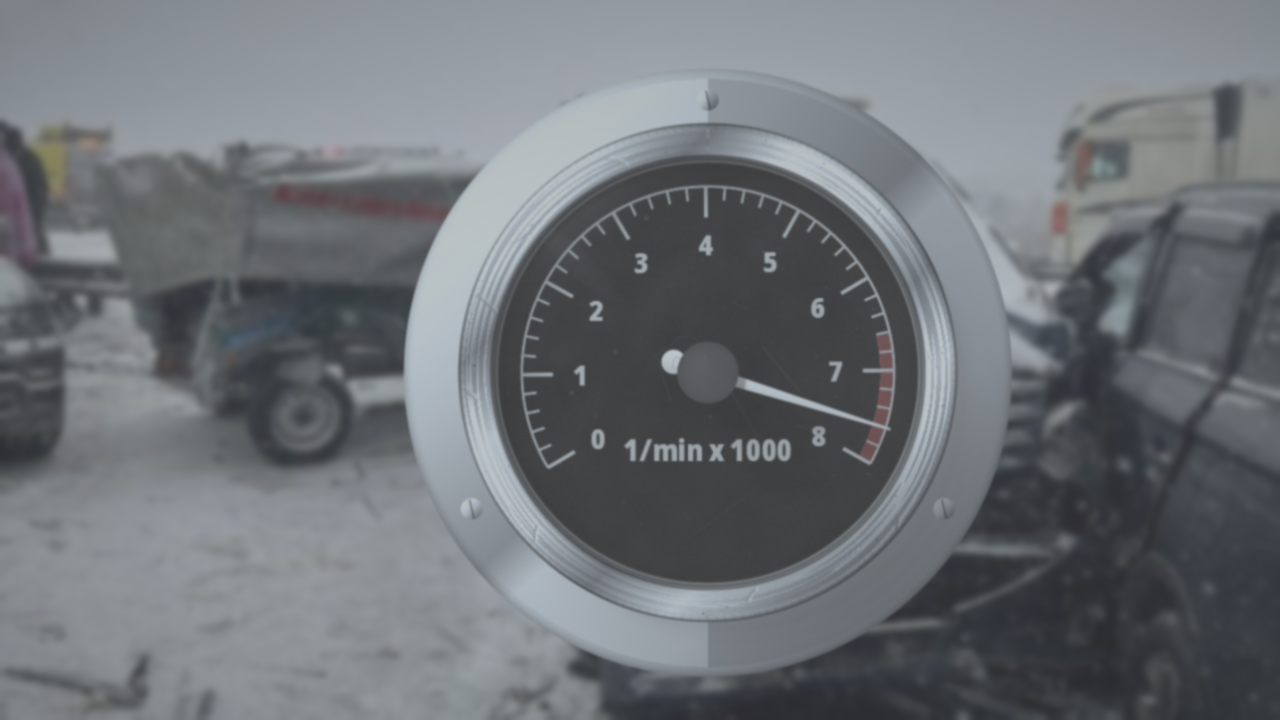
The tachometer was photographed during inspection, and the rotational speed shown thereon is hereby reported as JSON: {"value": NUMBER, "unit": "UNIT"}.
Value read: {"value": 7600, "unit": "rpm"}
